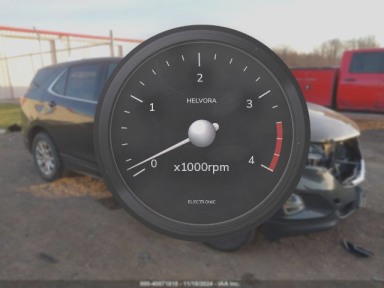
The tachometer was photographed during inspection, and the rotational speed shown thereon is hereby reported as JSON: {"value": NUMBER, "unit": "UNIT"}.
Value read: {"value": 100, "unit": "rpm"}
